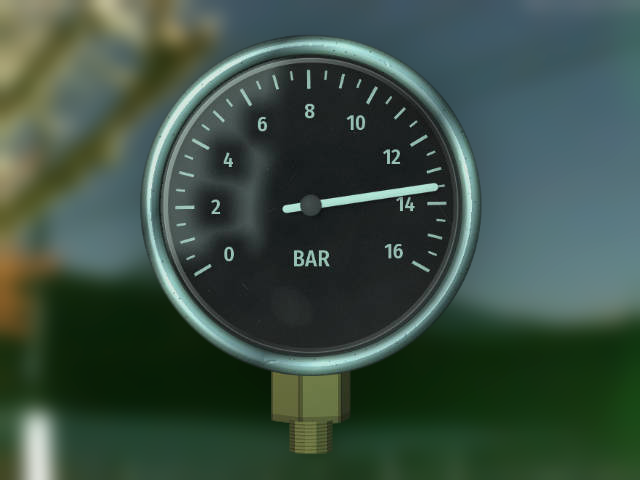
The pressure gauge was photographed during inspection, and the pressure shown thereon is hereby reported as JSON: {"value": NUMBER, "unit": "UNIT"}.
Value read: {"value": 13.5, "unit": "bar"}
